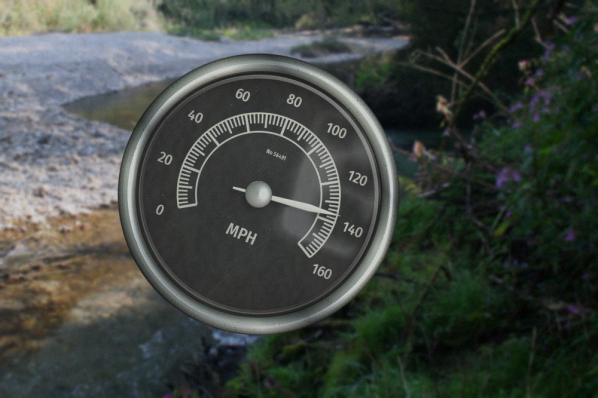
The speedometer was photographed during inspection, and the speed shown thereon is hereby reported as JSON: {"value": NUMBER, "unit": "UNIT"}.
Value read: {"value": 136, "unit": "mph"}
